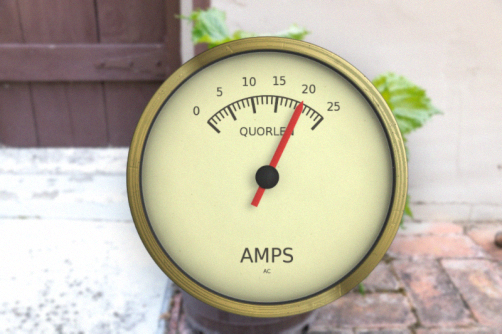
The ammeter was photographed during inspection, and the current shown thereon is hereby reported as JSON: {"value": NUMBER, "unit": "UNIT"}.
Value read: {"value": 20, "unit": "A"}
